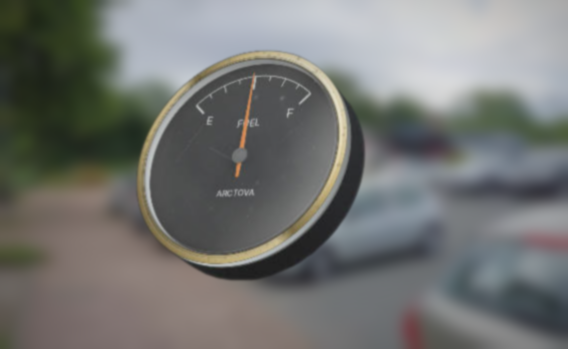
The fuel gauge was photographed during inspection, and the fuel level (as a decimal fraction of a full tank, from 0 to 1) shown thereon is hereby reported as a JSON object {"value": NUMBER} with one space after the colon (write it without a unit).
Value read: {"value": 0.5}
